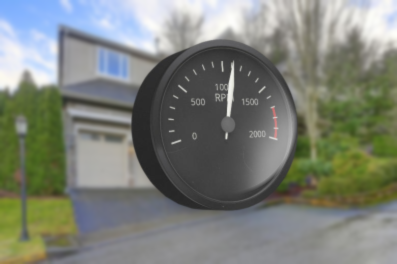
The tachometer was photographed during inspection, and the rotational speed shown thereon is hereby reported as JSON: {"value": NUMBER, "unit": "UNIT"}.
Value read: {"value": 1100, "unit": "rpm"}
